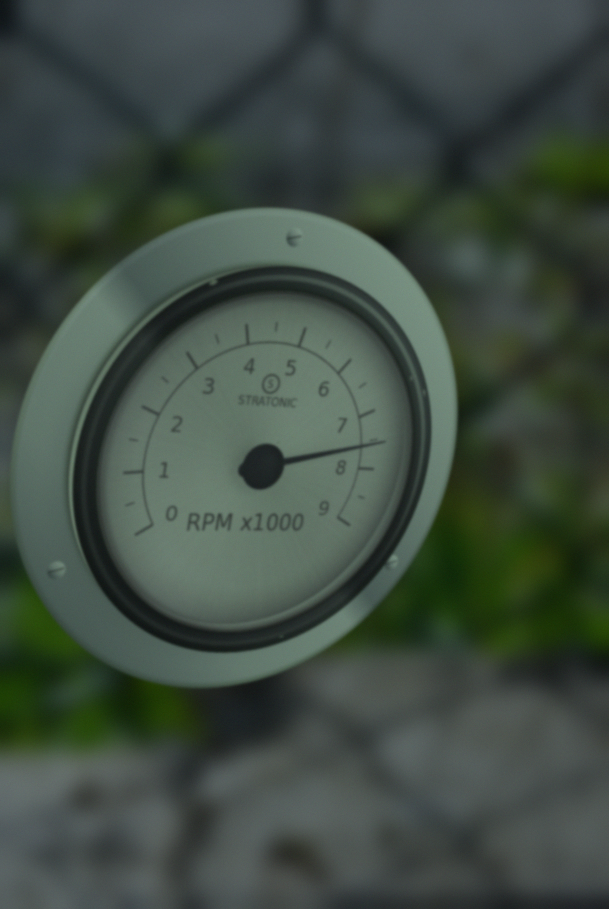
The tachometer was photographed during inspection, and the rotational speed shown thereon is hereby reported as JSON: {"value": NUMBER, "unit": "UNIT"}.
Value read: {"value": 7500, "unit": "rpm"}
